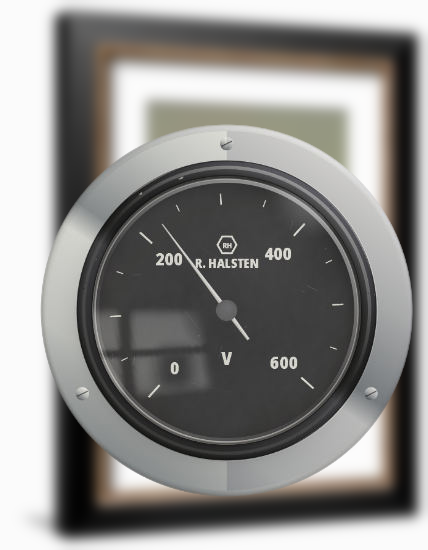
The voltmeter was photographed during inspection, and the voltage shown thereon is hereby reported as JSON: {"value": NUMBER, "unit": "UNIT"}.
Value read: {"value": 225, "unit": "V"}
